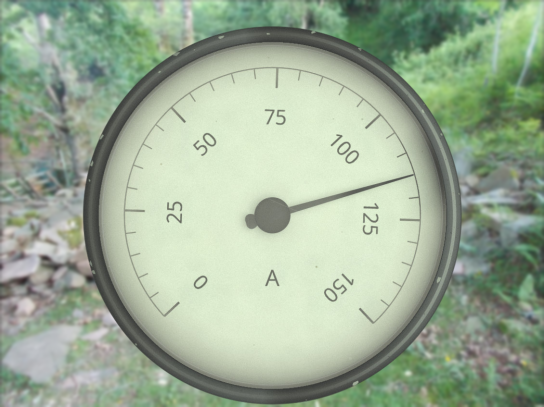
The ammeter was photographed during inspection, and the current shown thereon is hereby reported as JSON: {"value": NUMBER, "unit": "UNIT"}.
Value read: {"value": 115, "unit": "A"}
